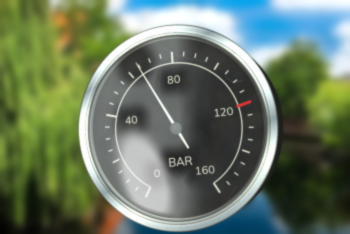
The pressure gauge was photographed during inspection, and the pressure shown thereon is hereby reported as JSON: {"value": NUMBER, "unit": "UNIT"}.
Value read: {"value": 65, "unit": "bar"}
